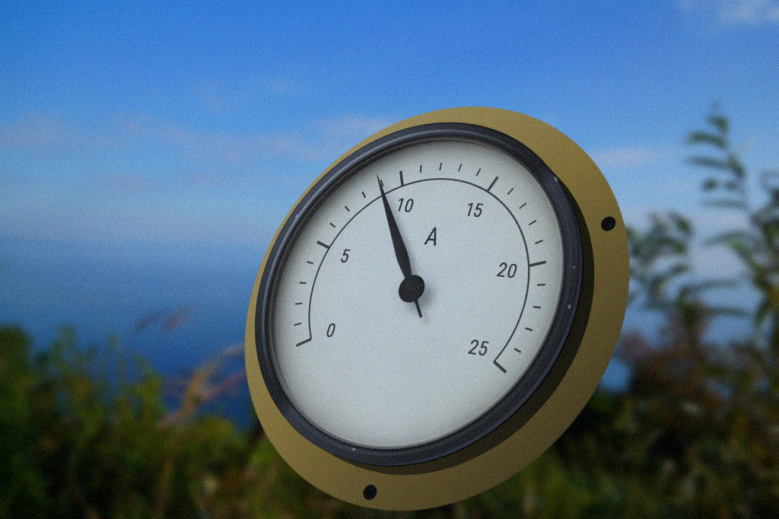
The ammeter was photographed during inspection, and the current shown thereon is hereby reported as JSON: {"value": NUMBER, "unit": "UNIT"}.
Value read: {"value": 9, "unit": "A"}
